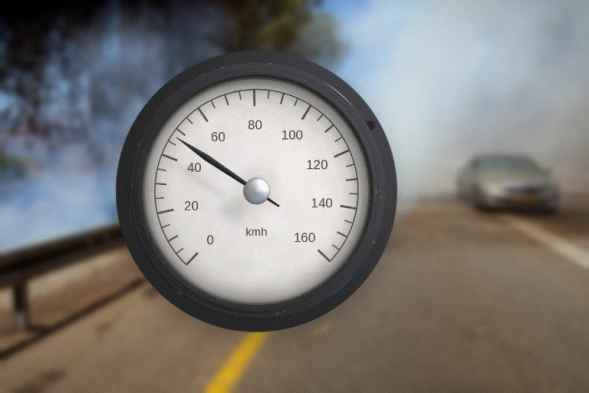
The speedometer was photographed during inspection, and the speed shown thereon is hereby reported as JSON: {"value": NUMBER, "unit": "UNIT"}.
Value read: {"value": 47.5, "unit": "km/h"}
